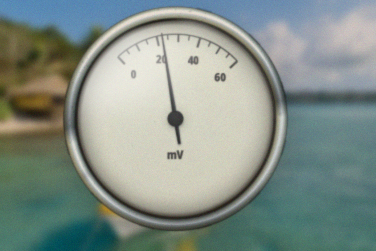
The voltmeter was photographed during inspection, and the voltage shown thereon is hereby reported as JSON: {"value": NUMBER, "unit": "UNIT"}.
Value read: {"value": 22.5, "unit": "mV"}
